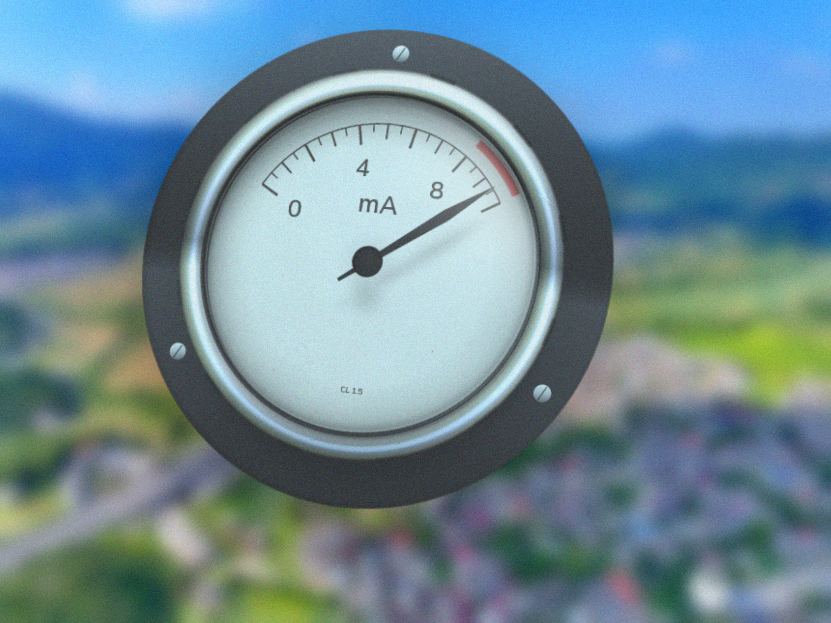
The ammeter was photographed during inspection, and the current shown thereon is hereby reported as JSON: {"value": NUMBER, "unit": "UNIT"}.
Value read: {"value": 9.5, "unit": "mA"}
